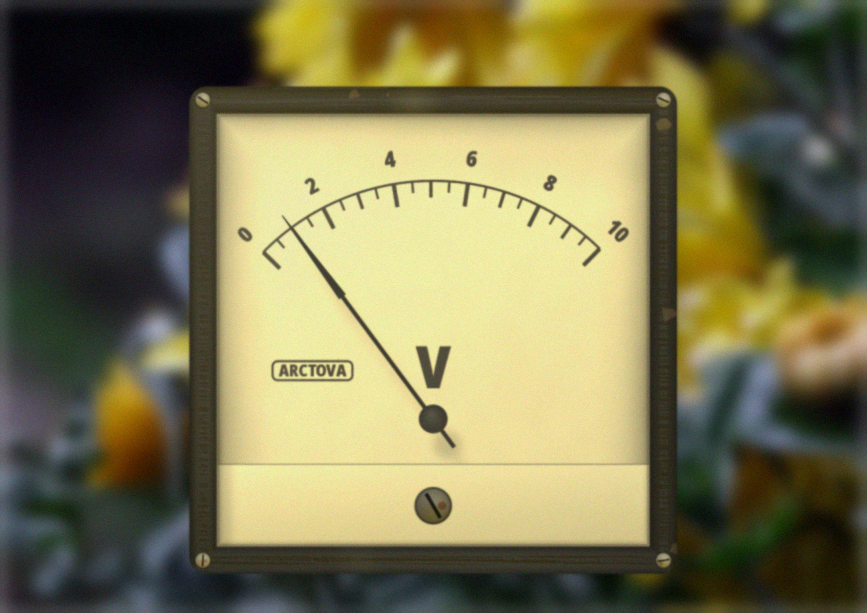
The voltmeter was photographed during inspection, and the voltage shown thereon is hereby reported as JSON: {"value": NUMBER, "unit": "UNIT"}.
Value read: {"value": 1, "unit": "V"}
